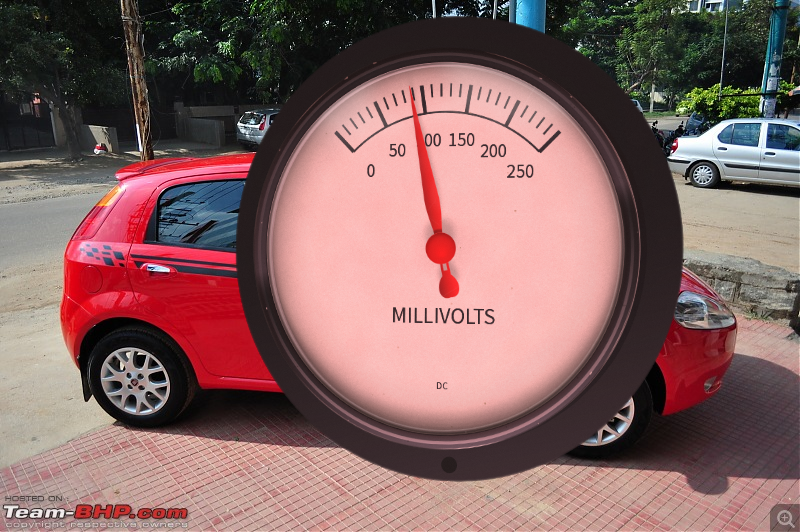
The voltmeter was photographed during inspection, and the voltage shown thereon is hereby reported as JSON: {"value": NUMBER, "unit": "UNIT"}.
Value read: {"value": 90, "unit": "mV"}
